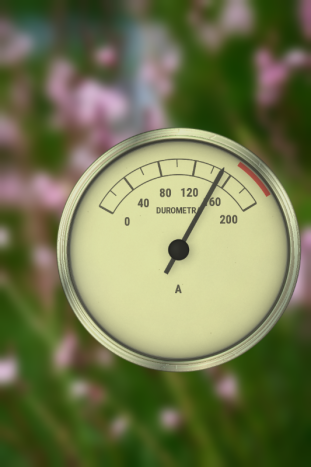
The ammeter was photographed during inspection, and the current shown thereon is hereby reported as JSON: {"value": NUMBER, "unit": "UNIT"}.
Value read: {"value": 150, "unit": "A"}
